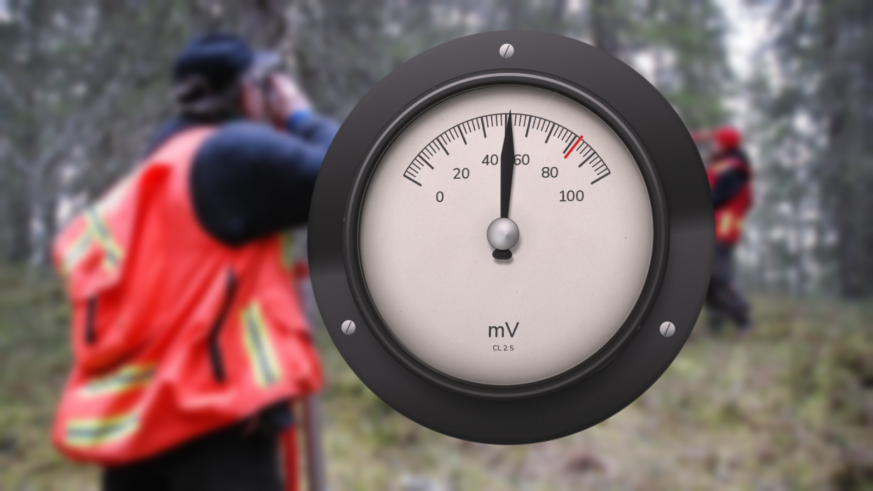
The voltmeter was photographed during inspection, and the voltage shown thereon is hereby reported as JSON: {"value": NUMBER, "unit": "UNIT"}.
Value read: {"value": 52, "unit": "mV"}
